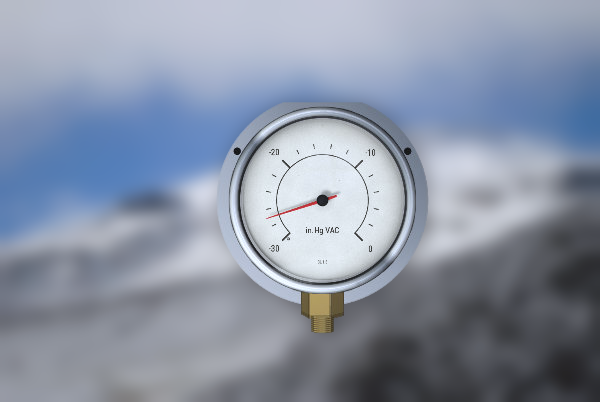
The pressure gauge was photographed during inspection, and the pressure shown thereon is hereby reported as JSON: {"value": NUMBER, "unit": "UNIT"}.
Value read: {"value": -27, "unit": "inHg"}
